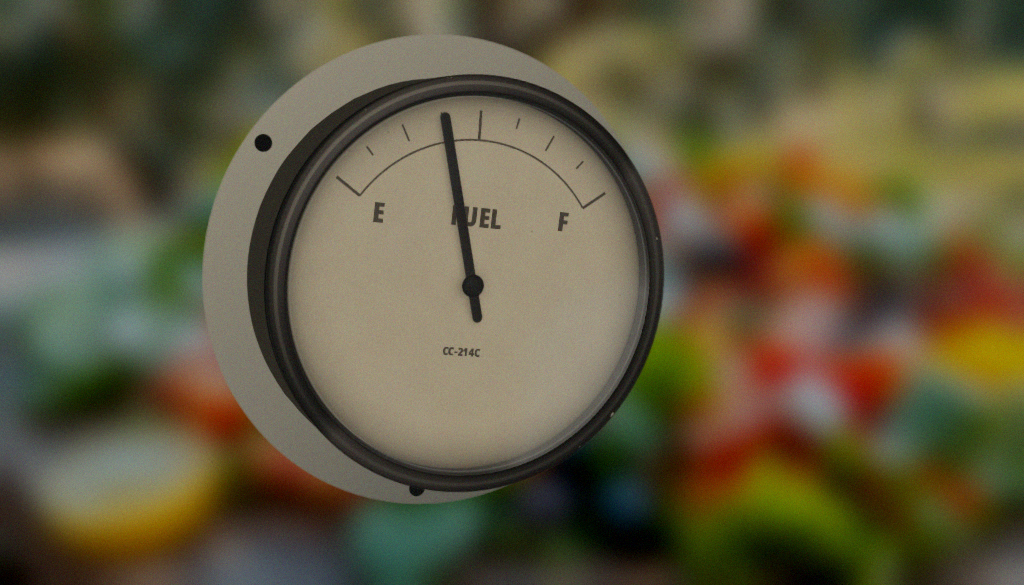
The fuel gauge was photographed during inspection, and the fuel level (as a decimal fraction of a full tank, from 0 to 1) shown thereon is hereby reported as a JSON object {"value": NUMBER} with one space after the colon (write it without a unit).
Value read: {"value": 0.375}
